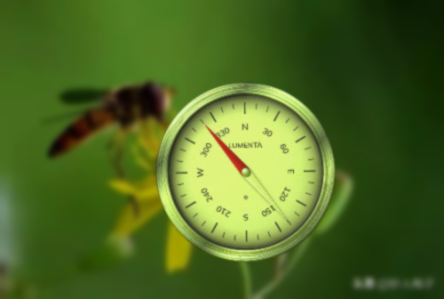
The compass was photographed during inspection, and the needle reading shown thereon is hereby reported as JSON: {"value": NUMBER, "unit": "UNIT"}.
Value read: {"value": 320, "unit": "°"}
